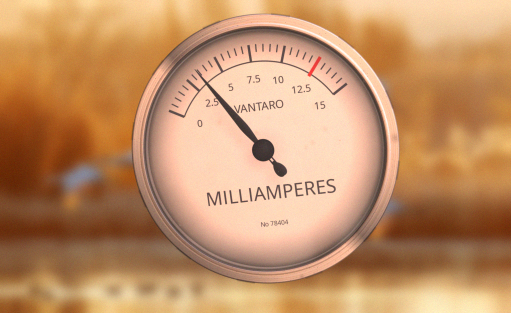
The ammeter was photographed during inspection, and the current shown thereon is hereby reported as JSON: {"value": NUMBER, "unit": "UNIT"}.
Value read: {"value": 3.5, "unit": "mA"}
